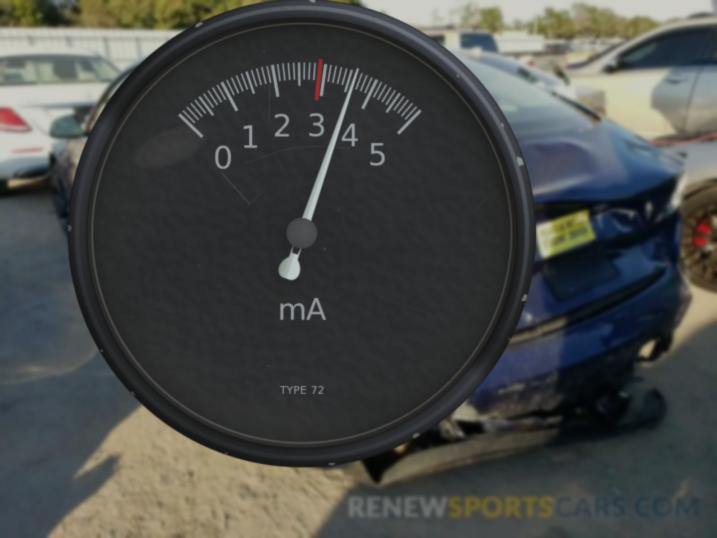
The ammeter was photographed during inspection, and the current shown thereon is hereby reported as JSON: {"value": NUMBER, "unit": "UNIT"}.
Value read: {"value": 3.6, "unit": "mA"}
